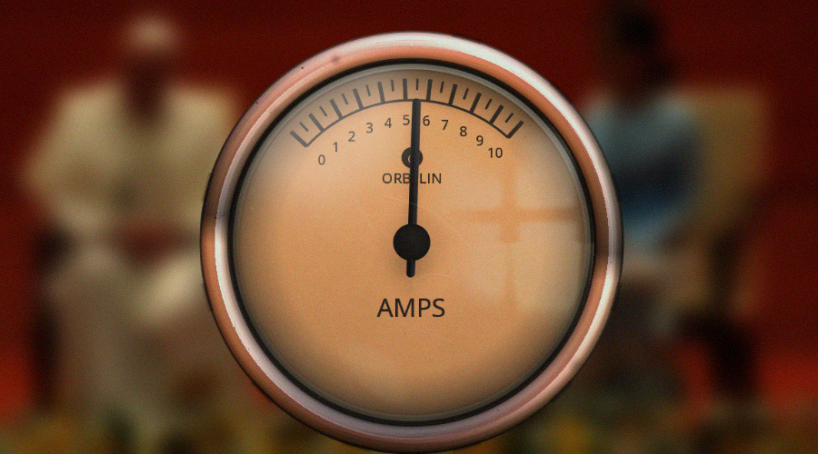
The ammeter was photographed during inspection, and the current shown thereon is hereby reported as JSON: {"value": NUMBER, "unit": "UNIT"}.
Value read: {"value": 5.5, "unit": "A"}
